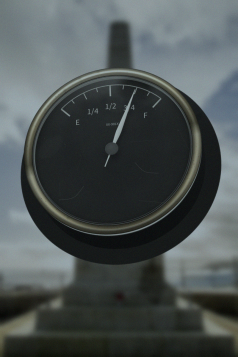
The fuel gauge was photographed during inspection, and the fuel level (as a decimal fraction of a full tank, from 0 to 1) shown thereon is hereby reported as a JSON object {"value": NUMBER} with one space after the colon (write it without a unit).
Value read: {"value": 0.75}
